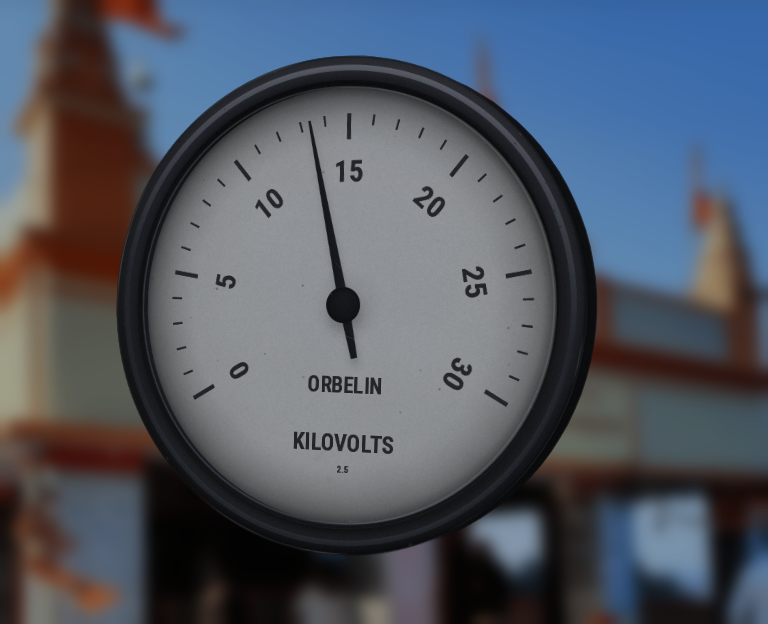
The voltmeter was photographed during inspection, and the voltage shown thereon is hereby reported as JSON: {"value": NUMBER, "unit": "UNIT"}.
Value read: {"value": 13.5, "unit": "kV"}
